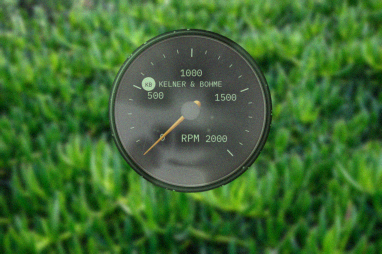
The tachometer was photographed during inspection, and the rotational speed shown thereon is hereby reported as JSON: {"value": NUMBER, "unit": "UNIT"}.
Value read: {"value": 0, "unit": "rpm"}
